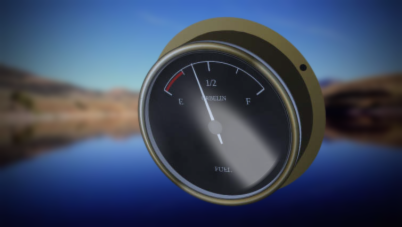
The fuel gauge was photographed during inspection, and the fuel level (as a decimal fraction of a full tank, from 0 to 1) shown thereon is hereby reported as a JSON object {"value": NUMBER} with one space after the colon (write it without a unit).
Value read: {"value": 0.375}
